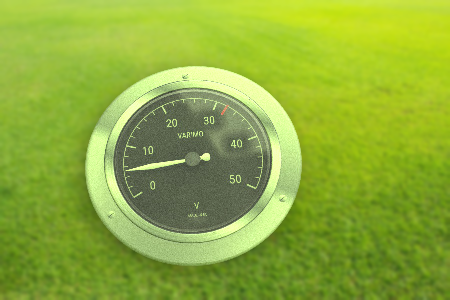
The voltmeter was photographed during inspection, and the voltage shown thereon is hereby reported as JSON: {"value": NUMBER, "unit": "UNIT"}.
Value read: {"value": 5, "unit": "V"}
